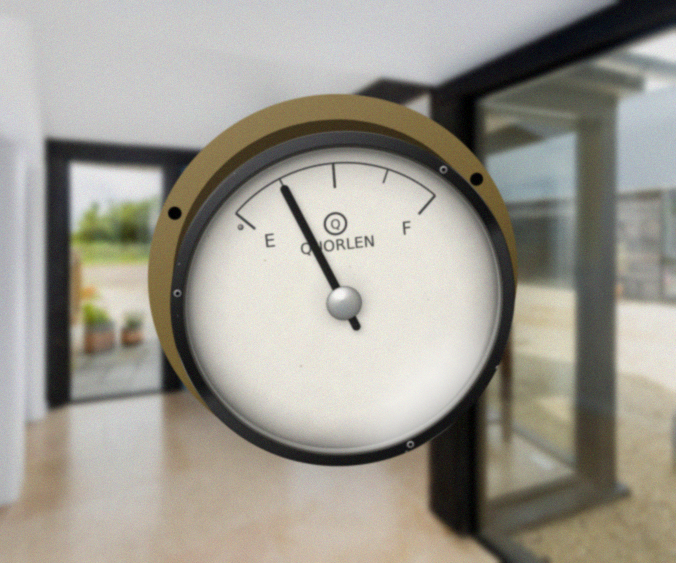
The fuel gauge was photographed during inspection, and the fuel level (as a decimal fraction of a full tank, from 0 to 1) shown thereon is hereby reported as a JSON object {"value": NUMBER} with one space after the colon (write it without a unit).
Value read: {"value": 0.25}
